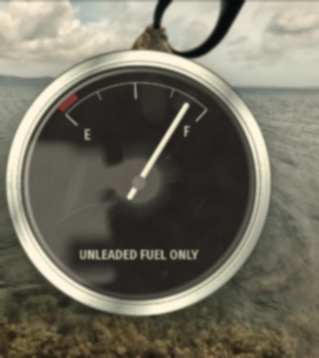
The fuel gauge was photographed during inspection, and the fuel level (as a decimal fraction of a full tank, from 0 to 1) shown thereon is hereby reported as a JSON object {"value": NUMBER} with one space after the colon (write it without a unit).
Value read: {"value": 0.875}
